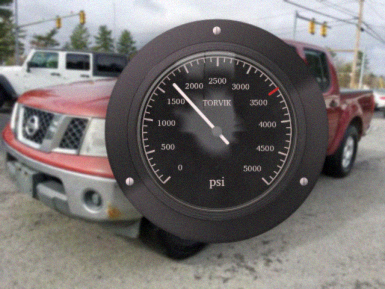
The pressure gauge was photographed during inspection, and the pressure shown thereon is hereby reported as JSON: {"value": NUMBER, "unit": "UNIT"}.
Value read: {"value": 1700, "unit": "psi"}
